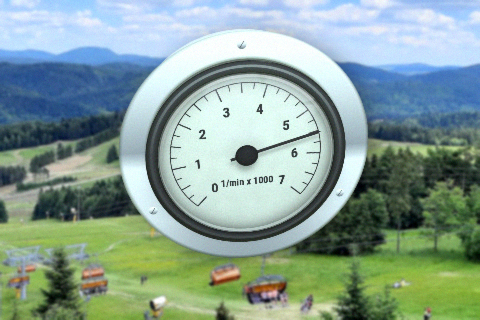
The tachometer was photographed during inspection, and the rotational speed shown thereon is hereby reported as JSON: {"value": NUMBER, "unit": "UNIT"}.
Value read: {"value": 5500, "unit": "rpm"}
